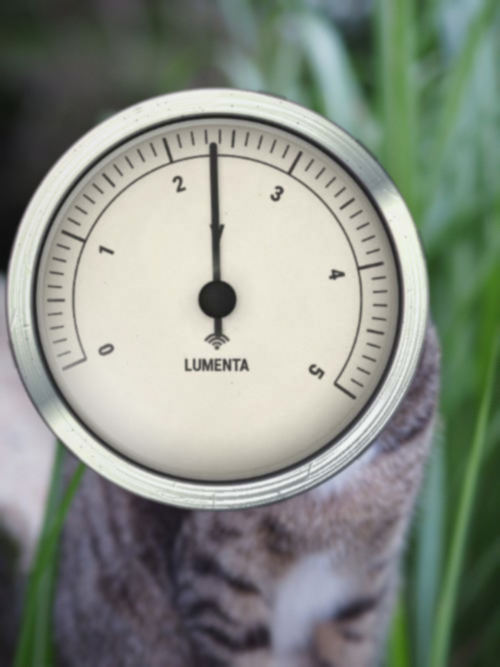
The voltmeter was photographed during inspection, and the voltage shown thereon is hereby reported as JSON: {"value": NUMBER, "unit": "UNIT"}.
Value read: {"value": 2.35, "unit": "V"}
